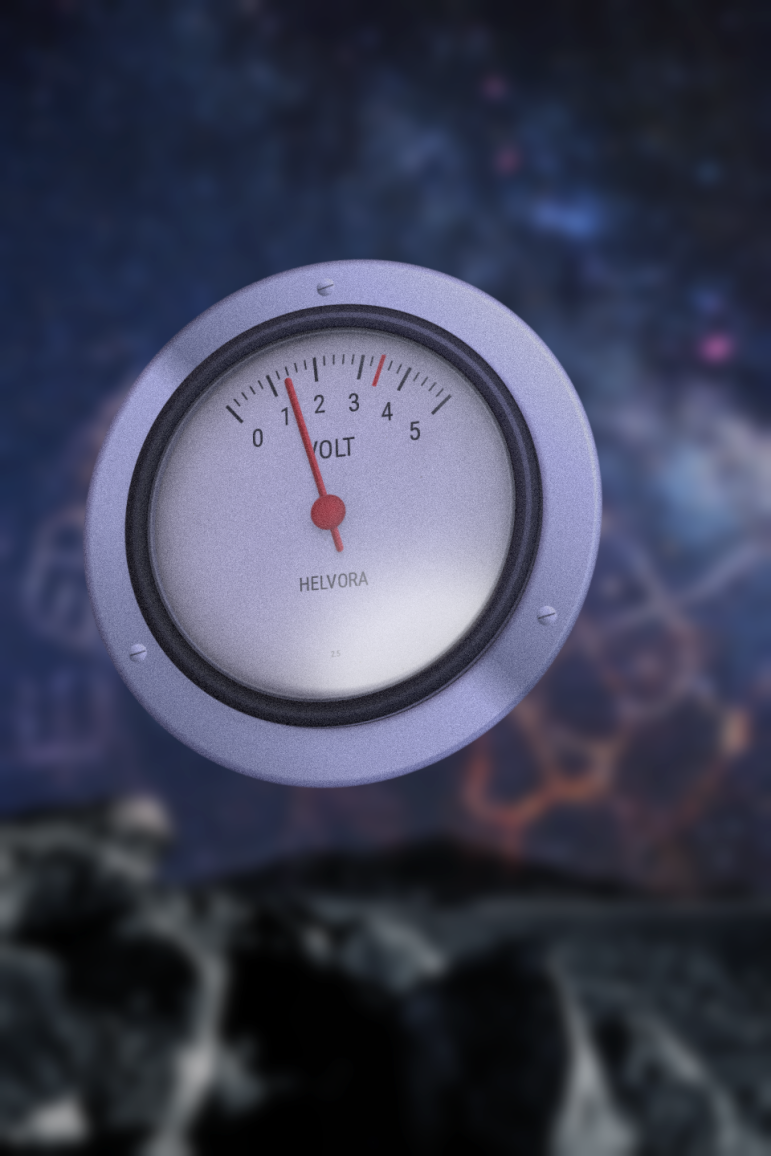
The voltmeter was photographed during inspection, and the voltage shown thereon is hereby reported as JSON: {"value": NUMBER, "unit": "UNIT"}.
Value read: {"value": 1.4, "unit": "V"}
